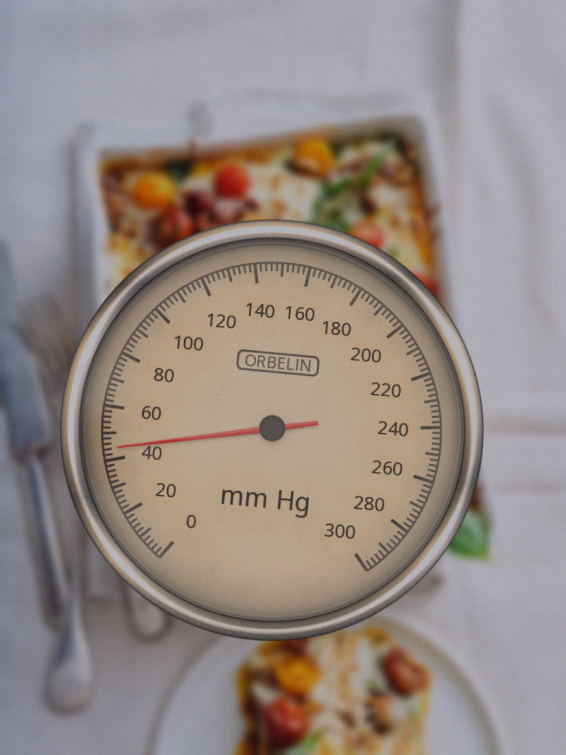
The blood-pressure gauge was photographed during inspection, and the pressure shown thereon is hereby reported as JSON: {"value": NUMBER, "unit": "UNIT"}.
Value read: {"value": 44, "unit": "mmHg"}
